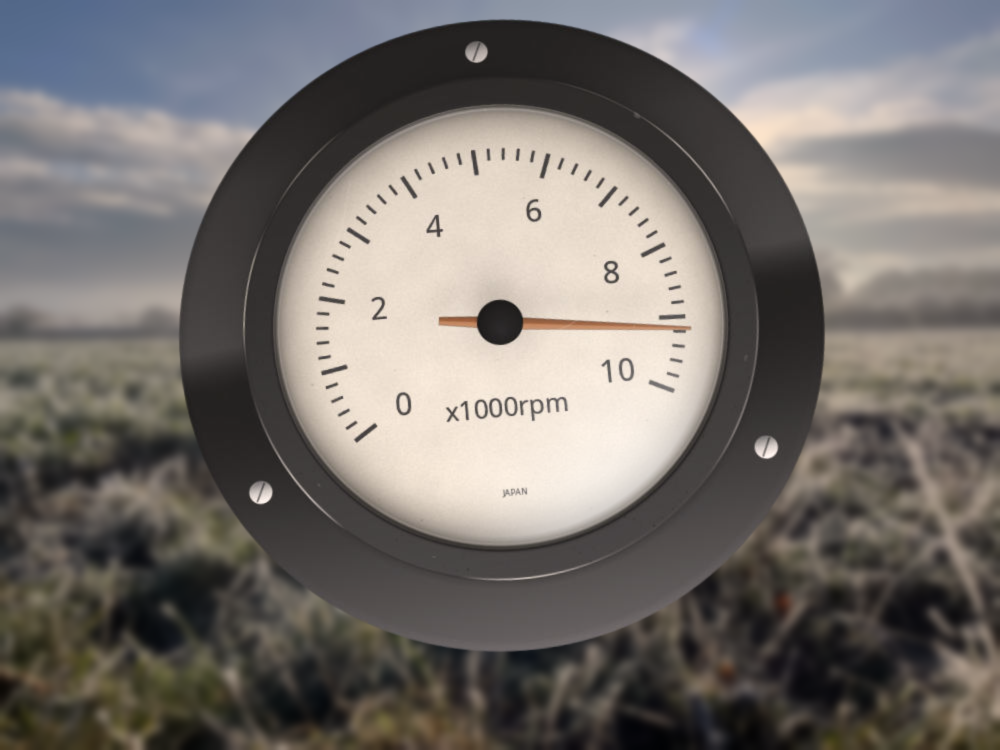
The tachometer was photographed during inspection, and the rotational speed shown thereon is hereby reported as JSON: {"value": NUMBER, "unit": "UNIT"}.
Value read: {"value": 9200, "unit": "rpm"}
